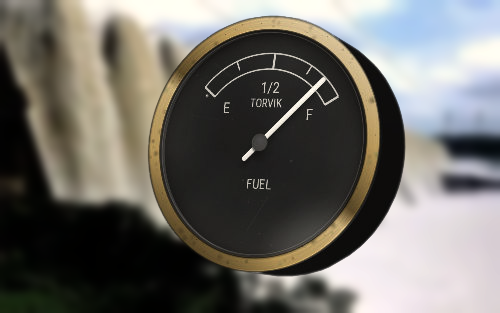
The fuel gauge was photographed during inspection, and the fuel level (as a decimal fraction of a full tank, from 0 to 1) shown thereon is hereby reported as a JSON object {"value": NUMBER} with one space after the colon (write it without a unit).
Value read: {"value": 0.875}
